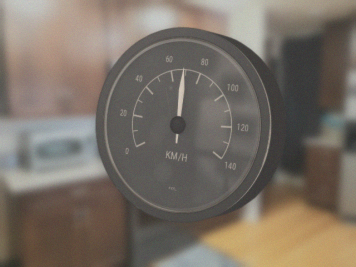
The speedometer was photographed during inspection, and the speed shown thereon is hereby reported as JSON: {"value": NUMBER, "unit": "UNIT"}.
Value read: {"value": 70, "unit": "km/h"}
